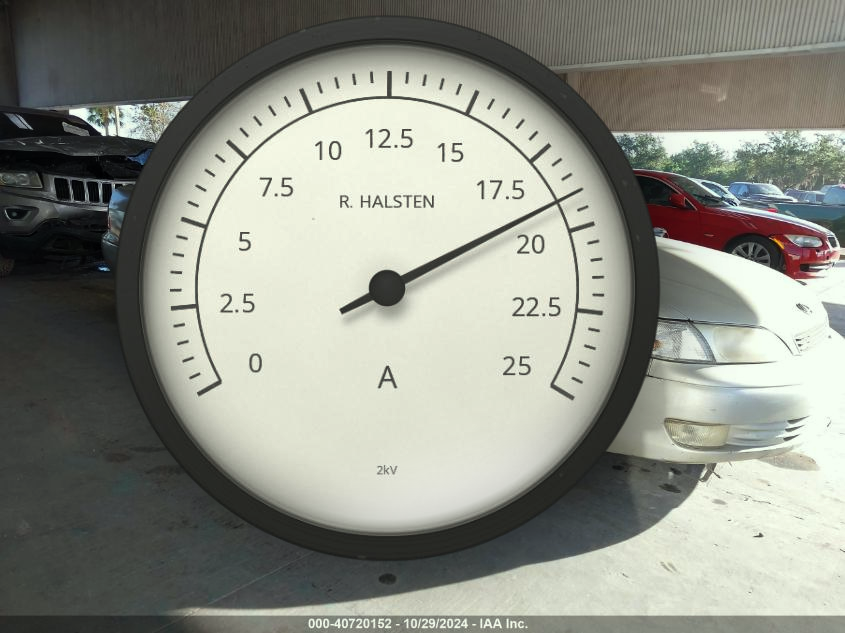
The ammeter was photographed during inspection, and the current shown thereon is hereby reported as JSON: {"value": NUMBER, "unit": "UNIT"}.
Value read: {"value": 19, "unit": "A"}
